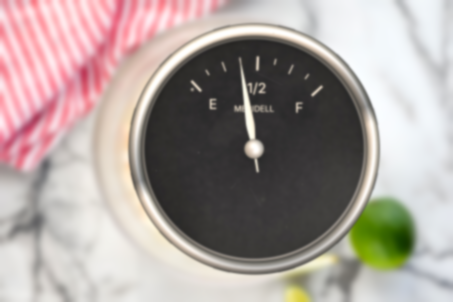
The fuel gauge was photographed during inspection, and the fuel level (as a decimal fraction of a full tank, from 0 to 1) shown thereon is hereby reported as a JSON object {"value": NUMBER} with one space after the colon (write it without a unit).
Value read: {"value": 0.375}
